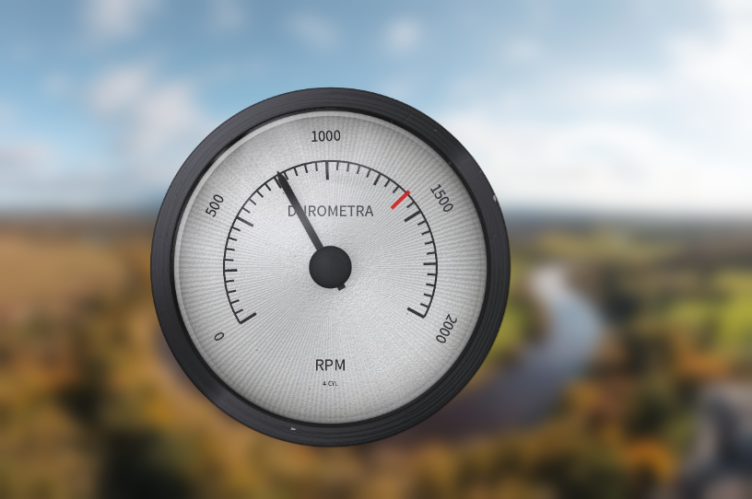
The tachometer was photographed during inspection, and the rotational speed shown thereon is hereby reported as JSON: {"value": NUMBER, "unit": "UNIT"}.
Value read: {"value": 775, "unit": "rpm"}
